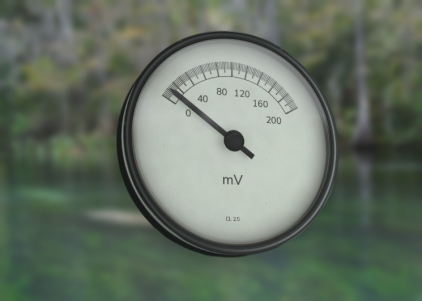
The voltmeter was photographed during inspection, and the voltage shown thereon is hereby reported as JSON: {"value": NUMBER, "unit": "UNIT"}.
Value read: {"value": 10, "unit": "mV"}
